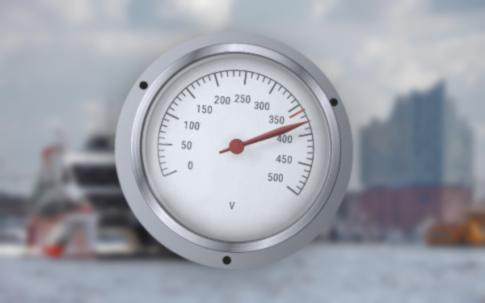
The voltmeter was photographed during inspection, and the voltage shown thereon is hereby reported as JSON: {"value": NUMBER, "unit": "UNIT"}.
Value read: {"value": 380, "unit": "V"}
